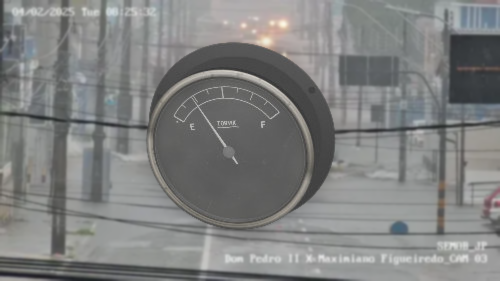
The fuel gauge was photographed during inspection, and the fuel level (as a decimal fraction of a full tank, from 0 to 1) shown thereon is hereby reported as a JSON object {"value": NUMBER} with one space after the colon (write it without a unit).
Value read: {"value": 0.25}
